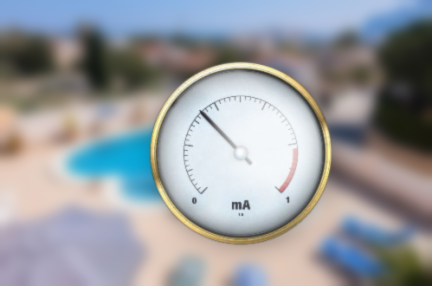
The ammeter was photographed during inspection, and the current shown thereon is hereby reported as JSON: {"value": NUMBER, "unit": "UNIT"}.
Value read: {"value": 0.34, "unit": "mA"}
